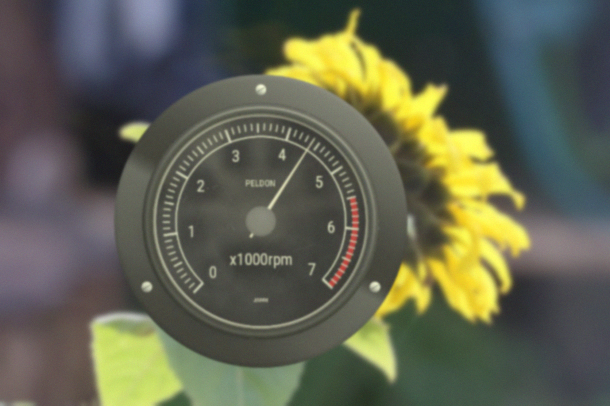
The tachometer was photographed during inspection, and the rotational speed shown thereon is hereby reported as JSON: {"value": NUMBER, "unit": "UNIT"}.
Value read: {"value": 4400, "unit": "rpm"}
